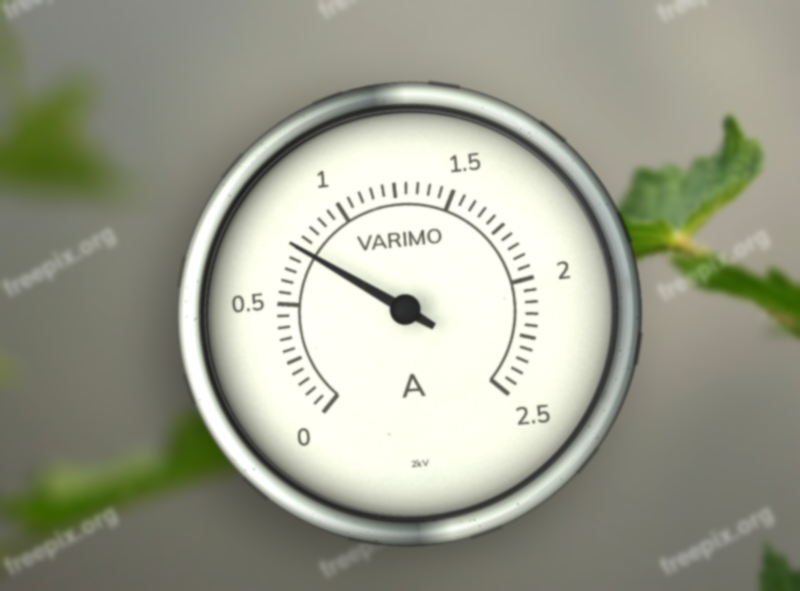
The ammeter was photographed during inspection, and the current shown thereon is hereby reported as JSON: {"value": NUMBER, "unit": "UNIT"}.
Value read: {"value": 0.75, "unit": "A"}
